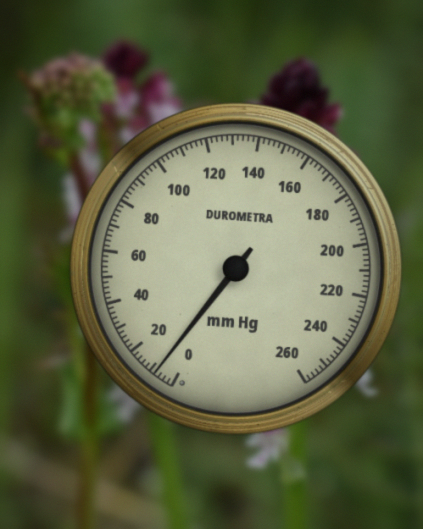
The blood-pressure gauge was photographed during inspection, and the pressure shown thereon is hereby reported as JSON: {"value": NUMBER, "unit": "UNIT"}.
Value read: {"value": 8, "unit": "mmHg"}
